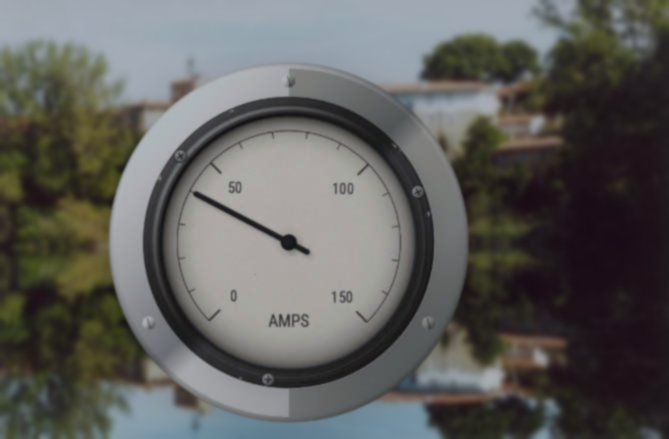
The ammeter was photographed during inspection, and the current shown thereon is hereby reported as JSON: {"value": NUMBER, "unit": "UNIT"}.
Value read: {"value": 40, "unit": "A"}
